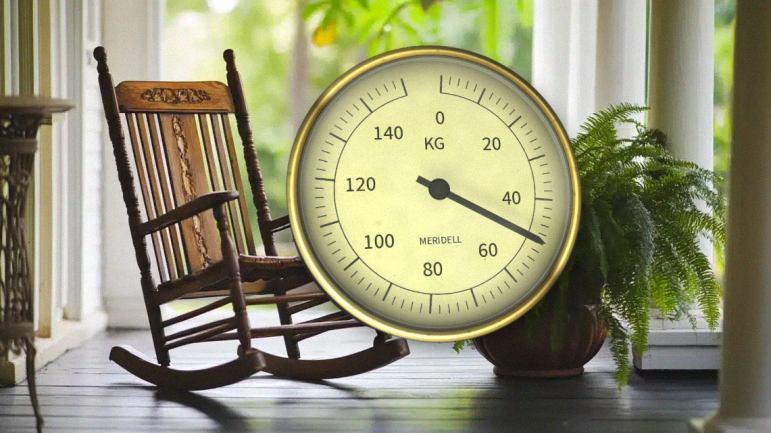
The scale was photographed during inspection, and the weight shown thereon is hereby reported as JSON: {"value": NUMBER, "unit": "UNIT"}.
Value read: {"value": 50, "unit": "kg"}
